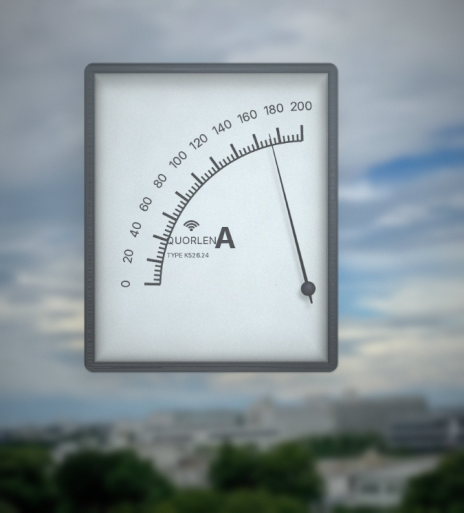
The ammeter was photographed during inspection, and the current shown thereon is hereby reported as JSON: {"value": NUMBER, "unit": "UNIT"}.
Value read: {"value": 172, "unit": "A"}
